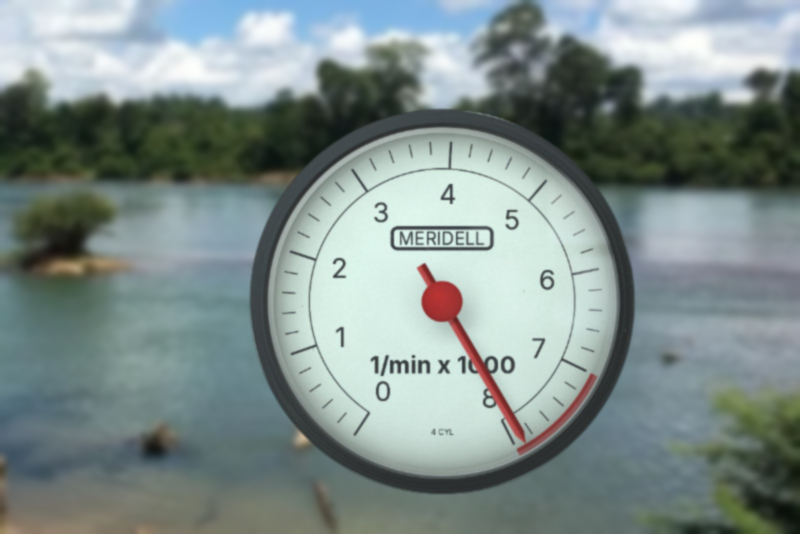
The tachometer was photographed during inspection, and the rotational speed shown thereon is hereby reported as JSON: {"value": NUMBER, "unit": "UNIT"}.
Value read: {"value": 7900, "unit": "rpm"}
